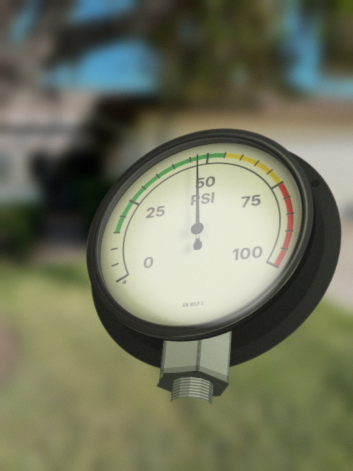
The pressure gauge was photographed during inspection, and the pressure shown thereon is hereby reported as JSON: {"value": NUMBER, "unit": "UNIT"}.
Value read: {"value": 47.5, "unit": "psi"}
